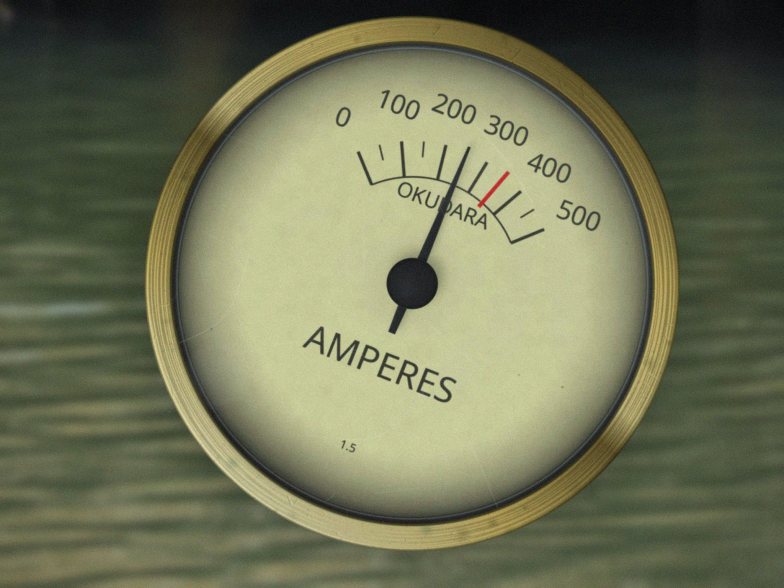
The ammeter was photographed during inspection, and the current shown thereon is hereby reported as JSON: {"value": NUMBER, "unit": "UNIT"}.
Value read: {"value": 250, "unit": "A"}
